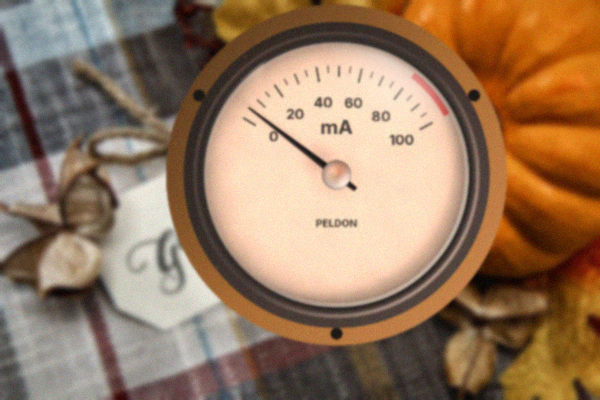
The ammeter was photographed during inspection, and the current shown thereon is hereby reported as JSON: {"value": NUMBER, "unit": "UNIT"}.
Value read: {"value": 5, "unit": "mA"}
